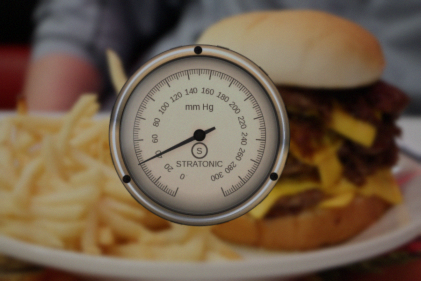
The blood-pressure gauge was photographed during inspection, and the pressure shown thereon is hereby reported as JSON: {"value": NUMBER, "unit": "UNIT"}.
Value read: {"value": 40, "unit": "mmHg"}
